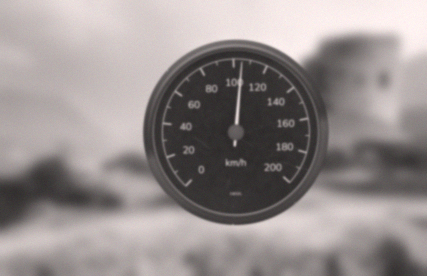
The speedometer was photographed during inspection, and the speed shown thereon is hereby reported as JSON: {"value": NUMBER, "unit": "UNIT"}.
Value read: {"value": 105, "unit": "km/h"}
